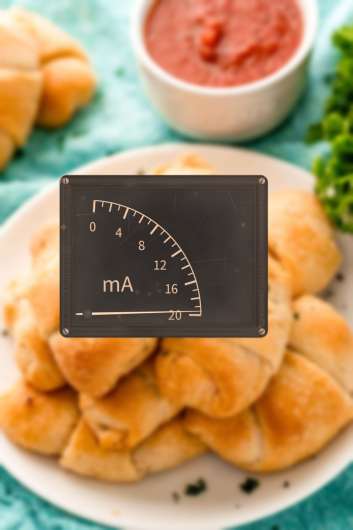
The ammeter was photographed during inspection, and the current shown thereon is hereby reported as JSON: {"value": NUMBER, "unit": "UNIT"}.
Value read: {"value": 19.5, "unit": "mA"}
